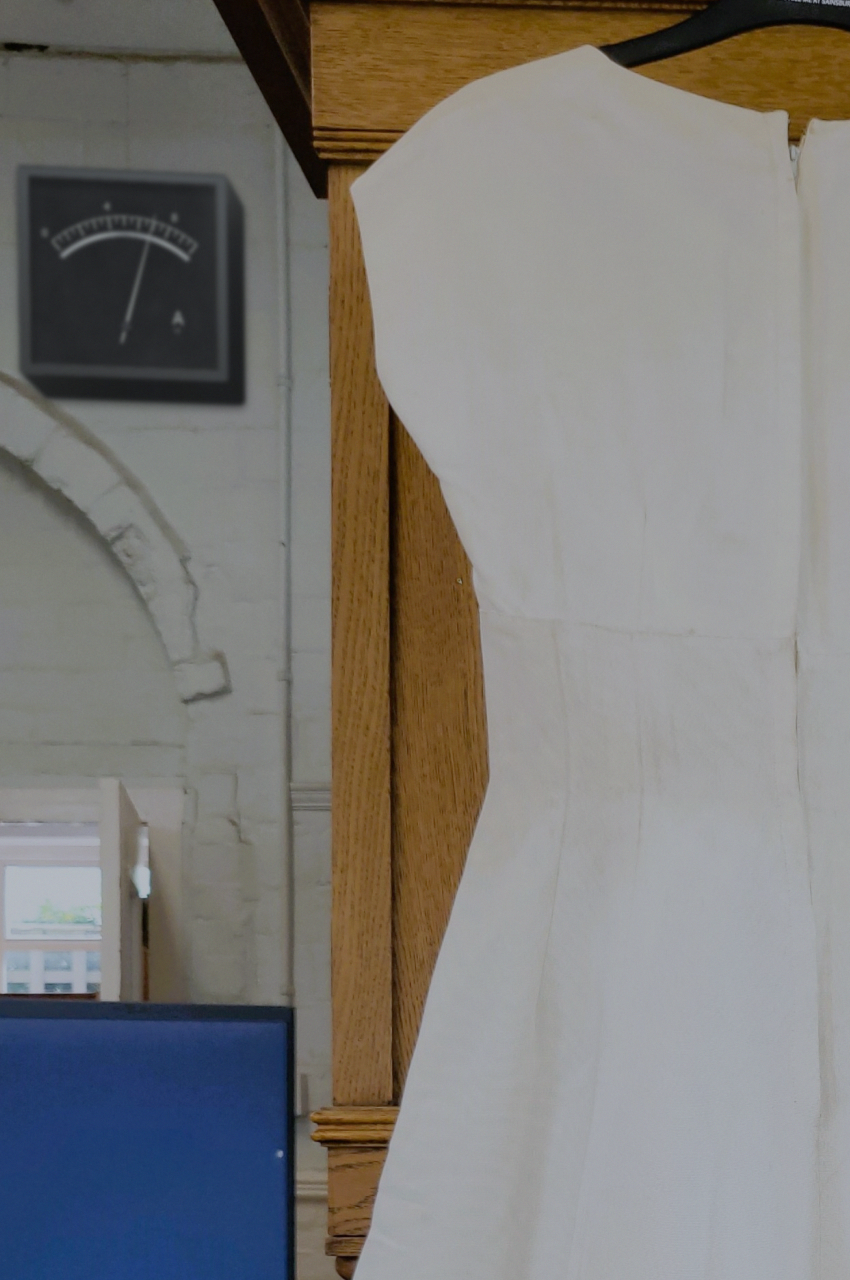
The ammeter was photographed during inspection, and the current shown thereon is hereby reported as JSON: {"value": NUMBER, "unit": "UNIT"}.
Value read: {"value": 7, "unit": "A"}
